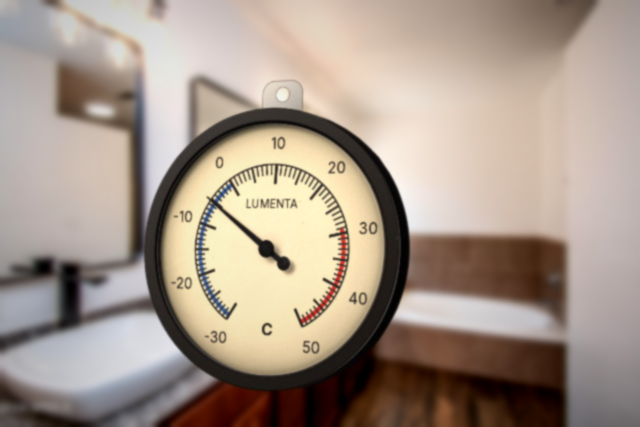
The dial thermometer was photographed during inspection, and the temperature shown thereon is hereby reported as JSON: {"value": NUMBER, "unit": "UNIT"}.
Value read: {"value": -5, "unit": "°C"}
